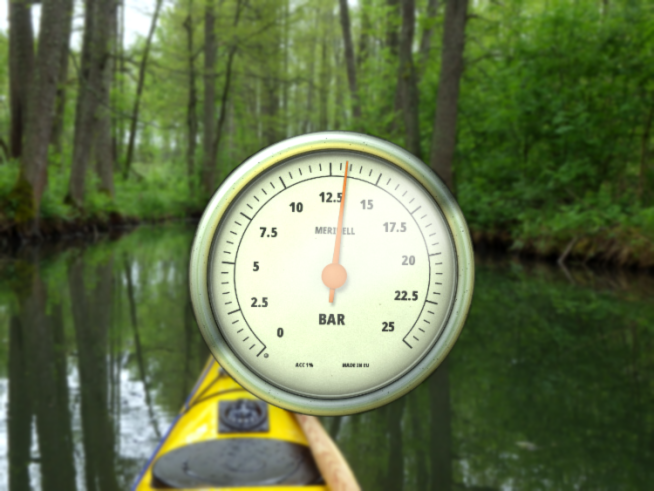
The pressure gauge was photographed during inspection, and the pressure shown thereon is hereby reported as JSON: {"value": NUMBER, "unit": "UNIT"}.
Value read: {"value": 13.25, "unit": "bar"}
